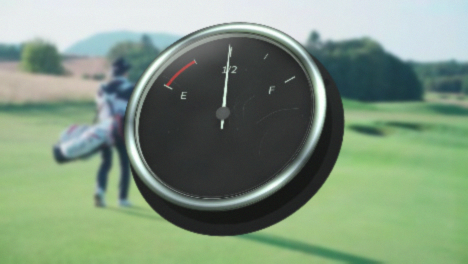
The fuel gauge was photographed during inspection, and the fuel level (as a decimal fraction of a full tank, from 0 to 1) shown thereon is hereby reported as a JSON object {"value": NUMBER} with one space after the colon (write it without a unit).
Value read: {"value": 0.5}
